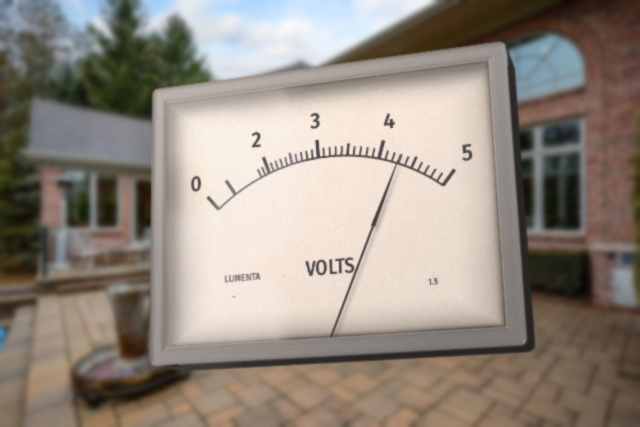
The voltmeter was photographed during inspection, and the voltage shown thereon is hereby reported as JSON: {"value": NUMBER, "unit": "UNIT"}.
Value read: {"value": 4.3, "unit": "V"}
